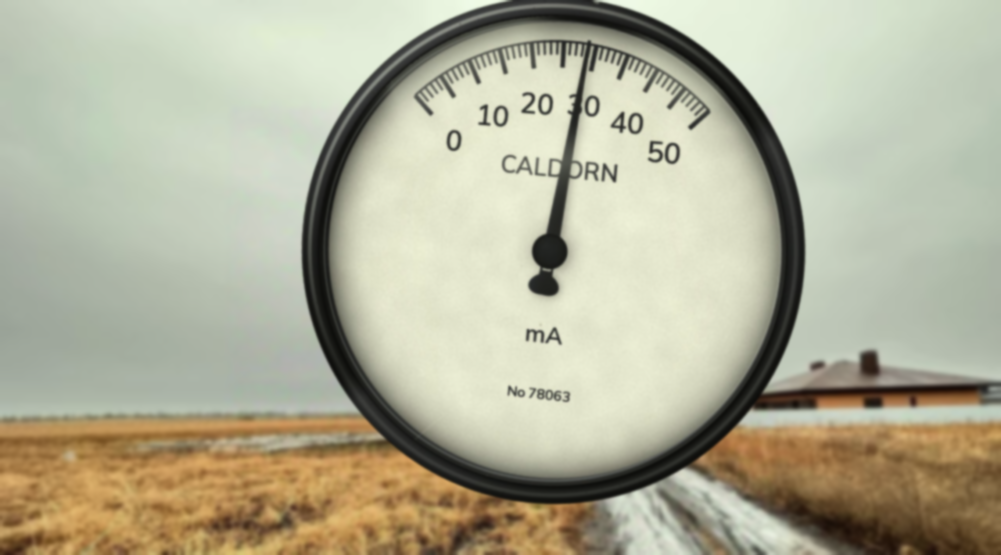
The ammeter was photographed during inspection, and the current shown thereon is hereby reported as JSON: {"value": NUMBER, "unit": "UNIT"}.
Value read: {"value": 29, "unit": "mA"}
